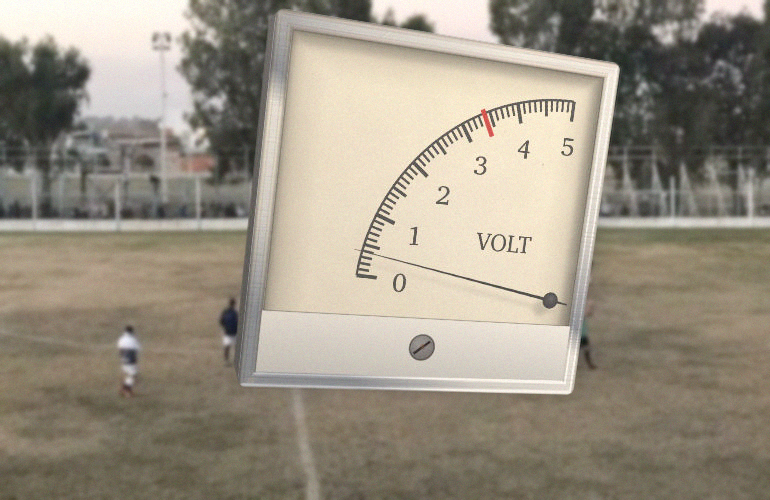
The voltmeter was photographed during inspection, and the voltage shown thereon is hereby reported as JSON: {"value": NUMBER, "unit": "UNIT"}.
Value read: {"value": 0.4, "unit": "V"}
